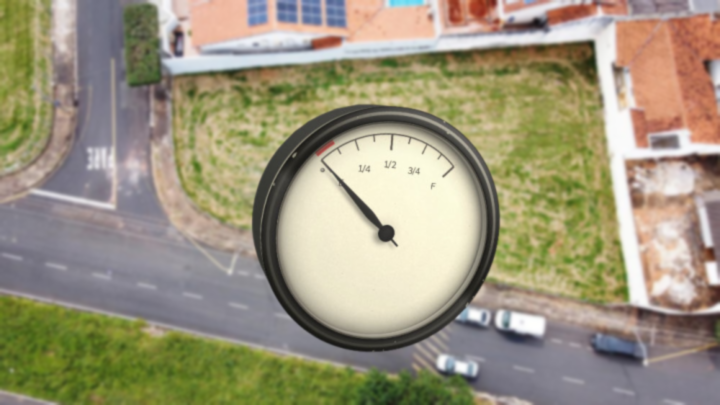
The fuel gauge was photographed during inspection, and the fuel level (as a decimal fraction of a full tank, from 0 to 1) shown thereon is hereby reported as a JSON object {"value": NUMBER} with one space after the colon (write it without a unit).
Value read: {"value": 0}
